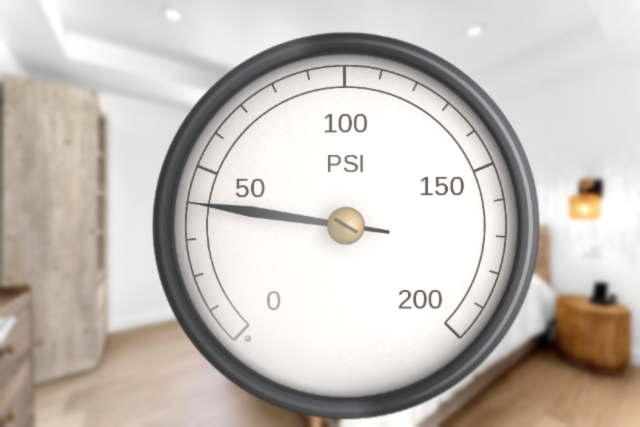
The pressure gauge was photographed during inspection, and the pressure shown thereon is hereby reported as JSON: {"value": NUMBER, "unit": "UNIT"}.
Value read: {"value": 40, "unit": "psi"}
